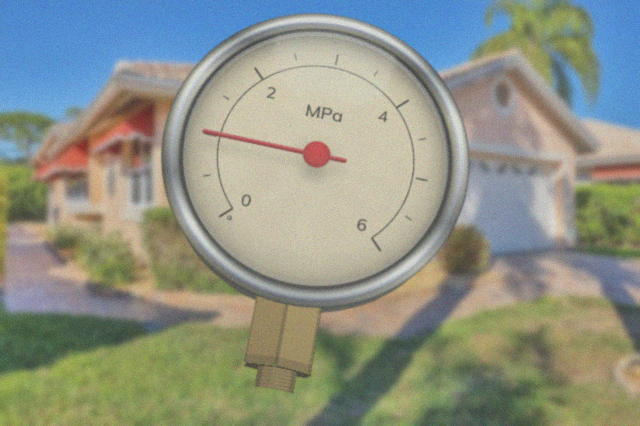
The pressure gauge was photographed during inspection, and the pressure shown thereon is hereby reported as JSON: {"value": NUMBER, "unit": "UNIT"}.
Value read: {"value": 1, "unit": "MPa"}
